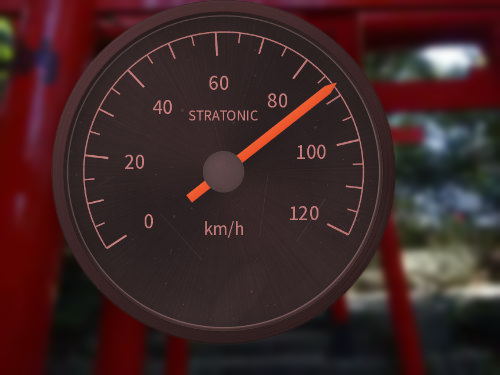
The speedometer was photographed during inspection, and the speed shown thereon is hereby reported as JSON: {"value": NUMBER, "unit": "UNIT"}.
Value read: {"value": 87.5, "unit": "km/h"}
